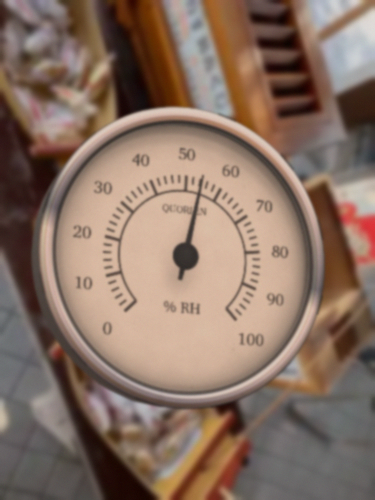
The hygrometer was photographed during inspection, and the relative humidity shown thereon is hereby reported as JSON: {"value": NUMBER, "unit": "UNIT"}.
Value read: {"value": 54, "unit": "%"}
